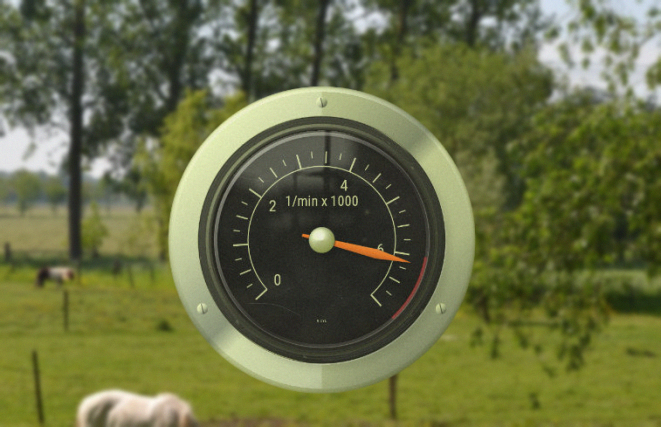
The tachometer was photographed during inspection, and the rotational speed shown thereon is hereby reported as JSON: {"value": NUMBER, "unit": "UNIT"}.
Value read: {"value": 6125, "unit": "rpm"}
